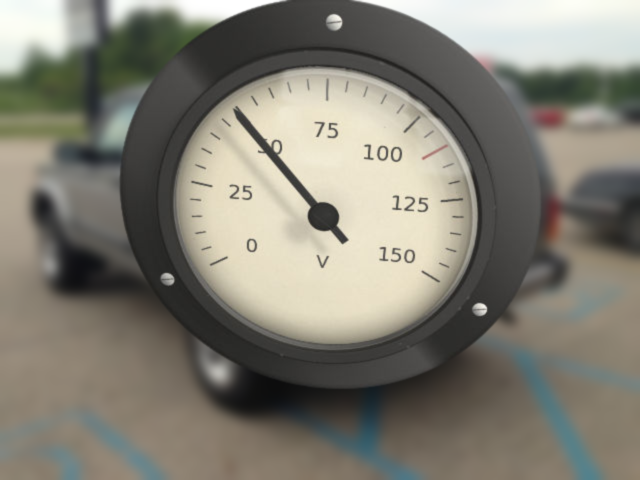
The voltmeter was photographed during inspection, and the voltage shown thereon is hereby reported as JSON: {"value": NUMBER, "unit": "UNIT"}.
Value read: {"value": 50, "unit": "V"}
